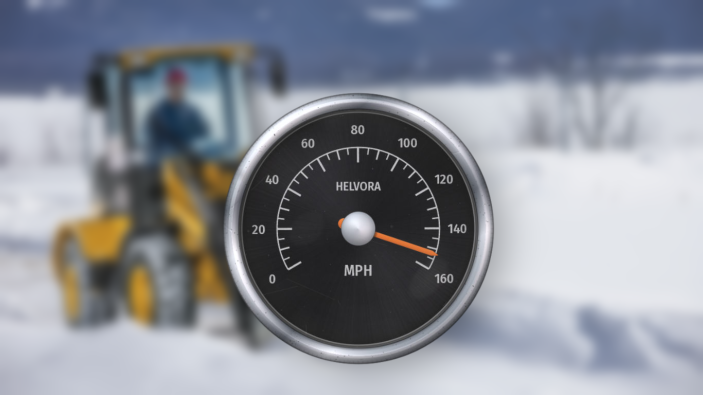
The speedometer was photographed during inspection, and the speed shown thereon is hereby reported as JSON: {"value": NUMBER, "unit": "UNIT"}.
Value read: {"value": 152.5, "unit": "mph"}
